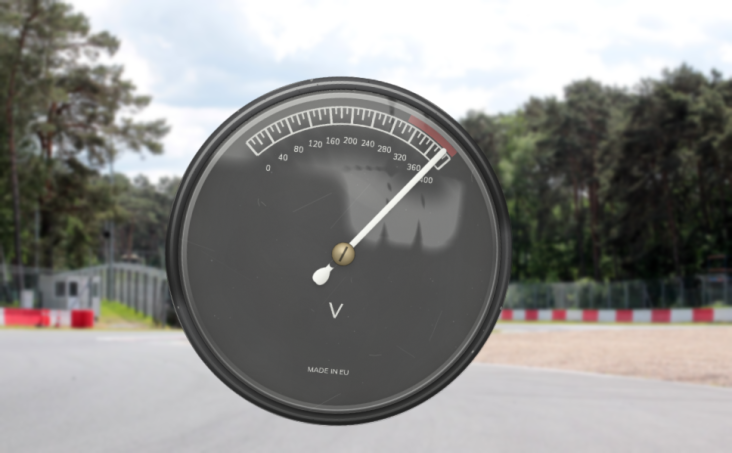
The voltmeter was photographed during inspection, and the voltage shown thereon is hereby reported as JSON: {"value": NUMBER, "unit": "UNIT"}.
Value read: {"value": 380, "unit": "V"}
